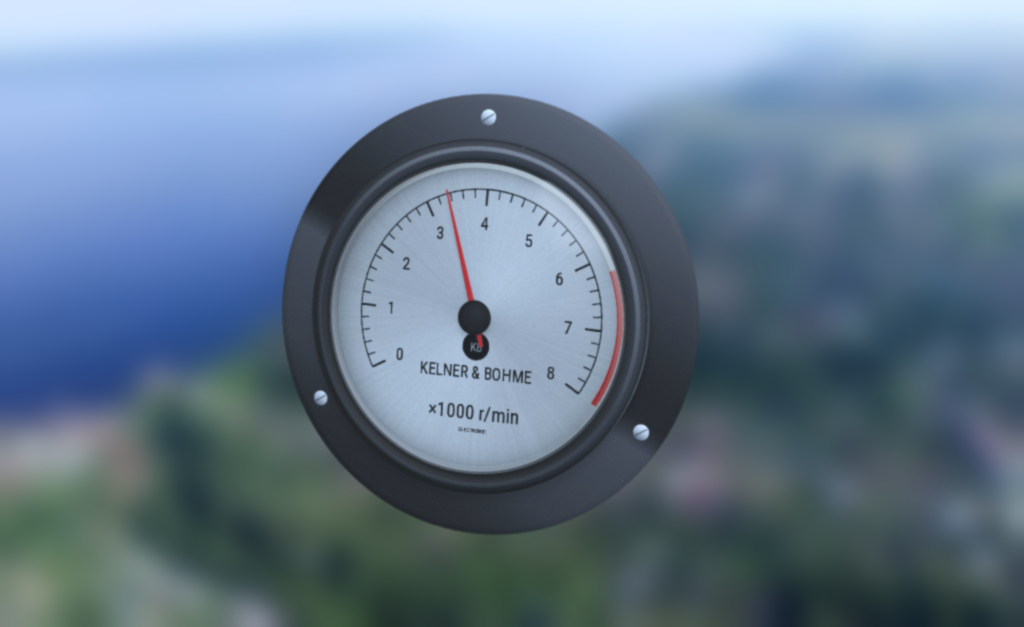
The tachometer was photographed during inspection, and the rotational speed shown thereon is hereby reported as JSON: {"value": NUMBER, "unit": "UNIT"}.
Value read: {"value": 3400, "unit": "rpm"}
